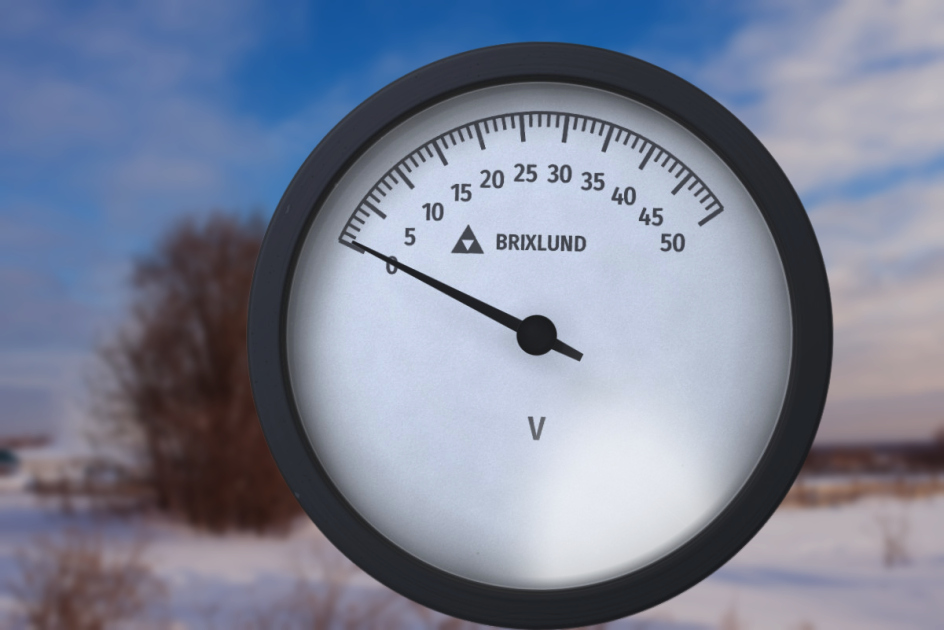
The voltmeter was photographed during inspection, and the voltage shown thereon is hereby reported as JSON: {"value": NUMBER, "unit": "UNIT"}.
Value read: {"value": 0.5, "unit": "V"}
